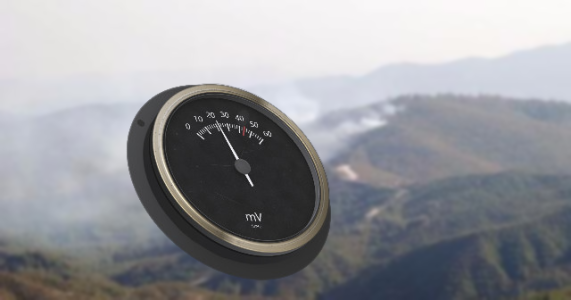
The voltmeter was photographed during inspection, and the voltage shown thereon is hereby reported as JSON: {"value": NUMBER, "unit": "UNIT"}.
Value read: {"value": 20, "unit": "mV"}
